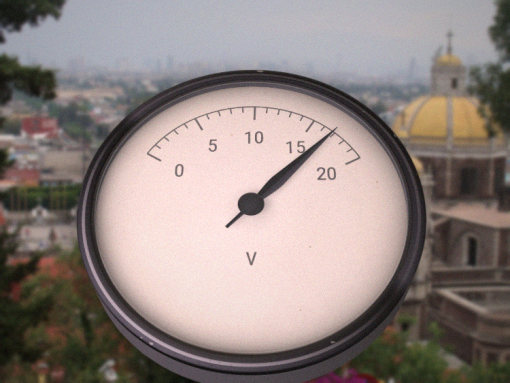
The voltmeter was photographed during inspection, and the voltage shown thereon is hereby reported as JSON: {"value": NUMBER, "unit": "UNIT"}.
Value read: {"value": 17, "unit": "V"}
